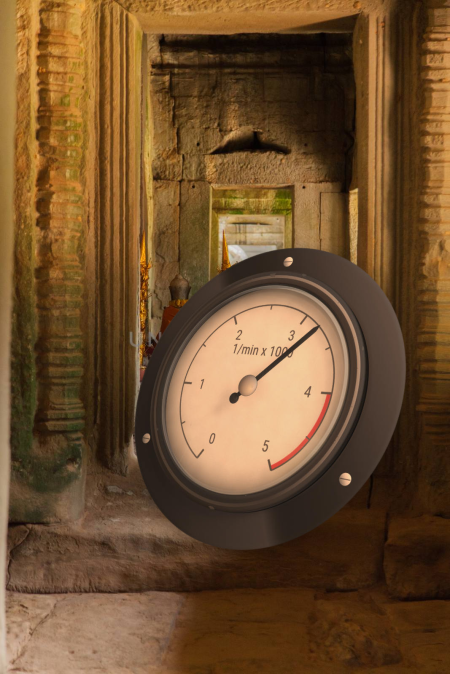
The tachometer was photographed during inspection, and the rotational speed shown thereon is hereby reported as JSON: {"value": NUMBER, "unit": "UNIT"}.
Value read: {"value": 3250, "unit": "rpm"}
